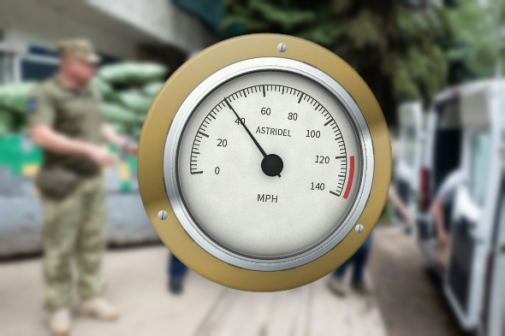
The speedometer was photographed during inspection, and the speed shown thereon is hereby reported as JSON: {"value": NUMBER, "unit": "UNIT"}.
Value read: {"value": 40, "unit": "mph"}
